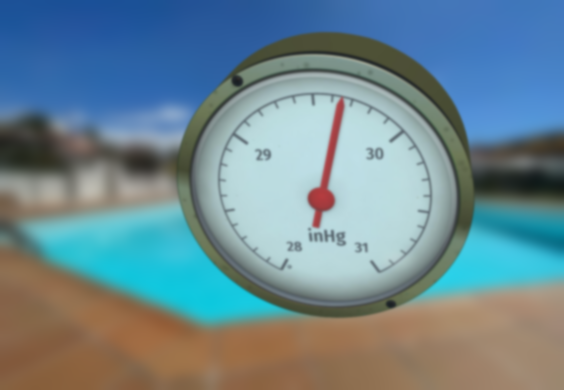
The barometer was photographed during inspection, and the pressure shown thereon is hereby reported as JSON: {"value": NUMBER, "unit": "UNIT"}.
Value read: {"value": 29.65, "unit": "inHg"}
